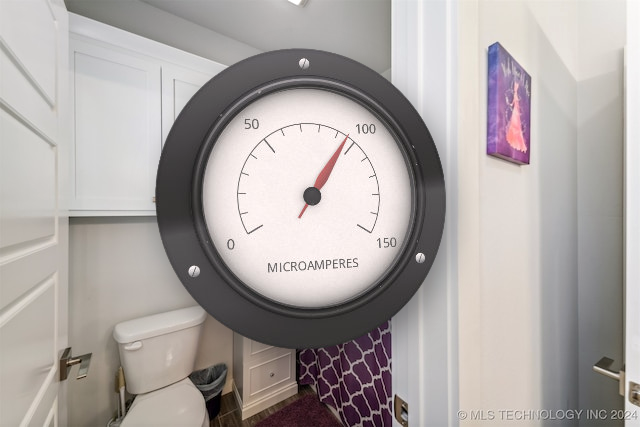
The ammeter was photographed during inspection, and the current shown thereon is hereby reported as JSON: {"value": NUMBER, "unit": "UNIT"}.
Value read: {"value": 95, "unit": "µA"}
